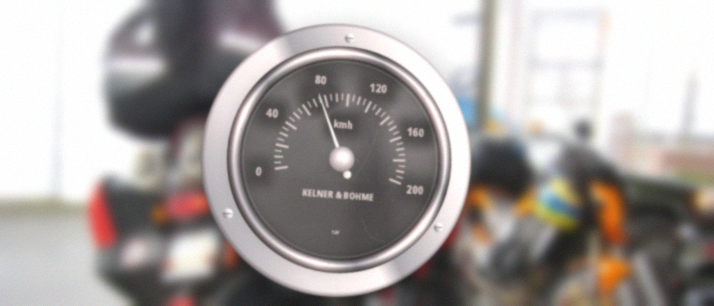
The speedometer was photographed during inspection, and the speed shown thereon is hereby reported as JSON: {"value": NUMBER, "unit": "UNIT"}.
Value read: {"value": 75, "unit": "km/h"}
